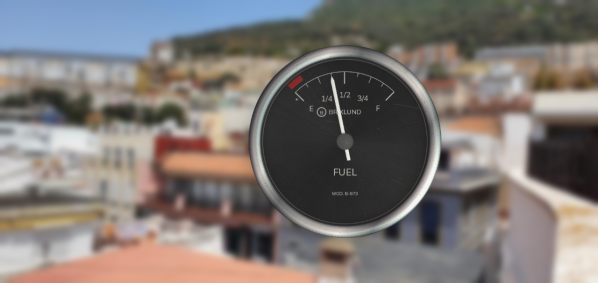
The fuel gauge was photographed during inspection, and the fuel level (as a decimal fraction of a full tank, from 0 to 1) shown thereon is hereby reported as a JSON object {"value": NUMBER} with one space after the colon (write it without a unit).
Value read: {"value": 0.375}
